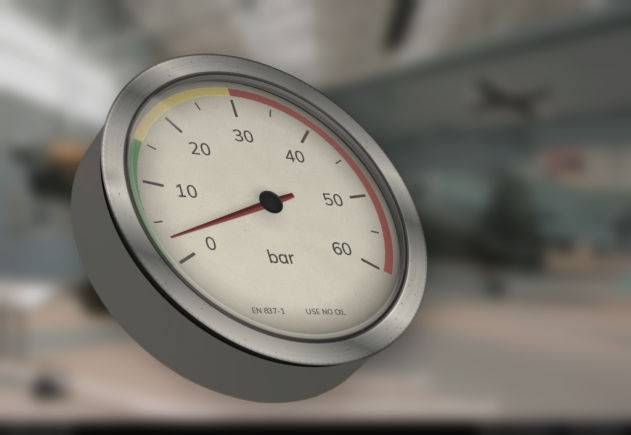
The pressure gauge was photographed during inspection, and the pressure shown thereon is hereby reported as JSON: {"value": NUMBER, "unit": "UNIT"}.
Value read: {"value": 2.5, "unit": "bar"}
